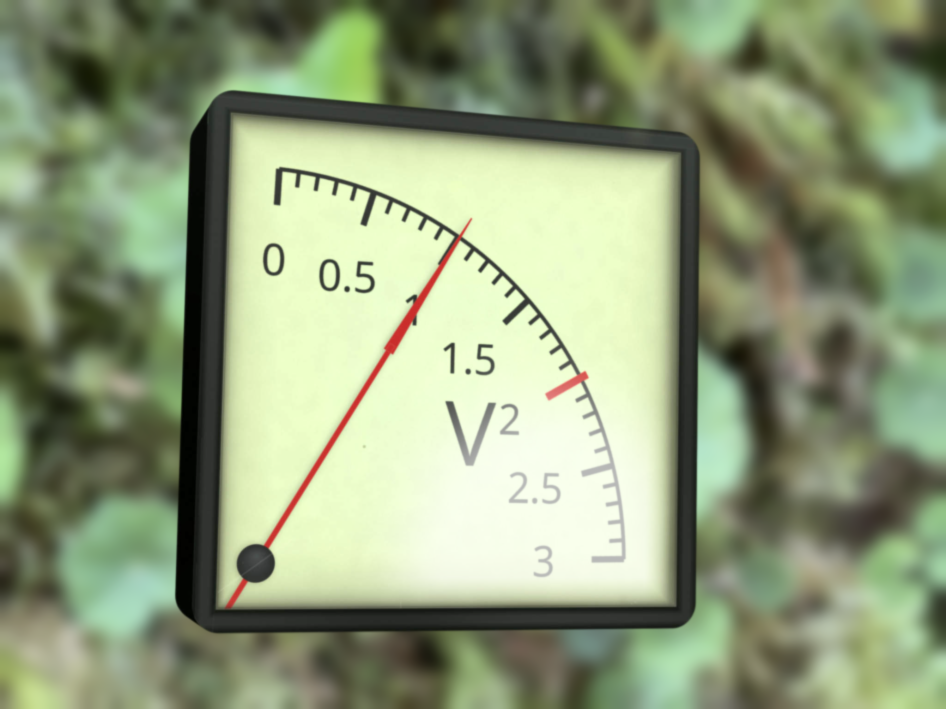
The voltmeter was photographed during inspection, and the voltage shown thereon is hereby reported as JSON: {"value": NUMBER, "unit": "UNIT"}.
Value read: {"value": 1, "unit": "V"}
